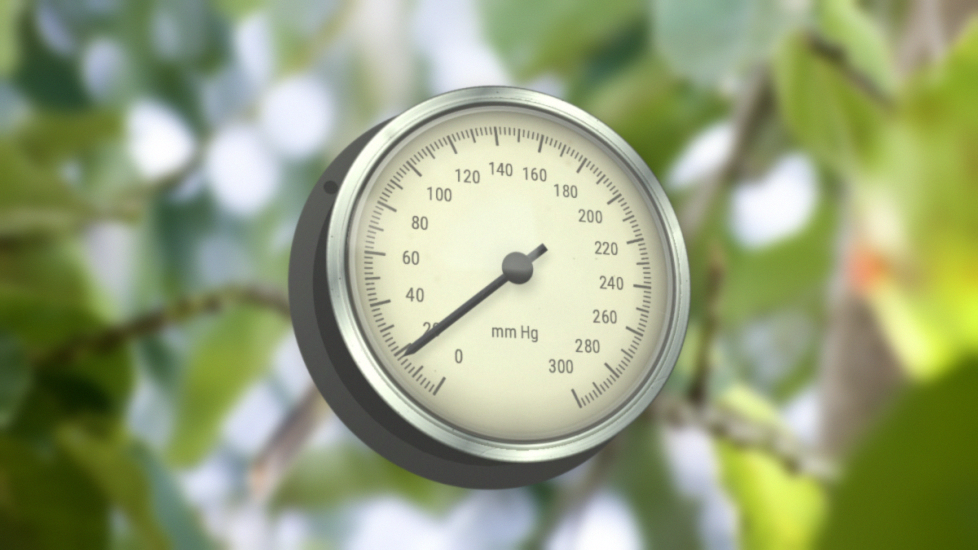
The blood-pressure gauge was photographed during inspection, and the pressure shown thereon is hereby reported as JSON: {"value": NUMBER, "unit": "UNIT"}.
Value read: {"value": 18, "unit": "mmHg"}
